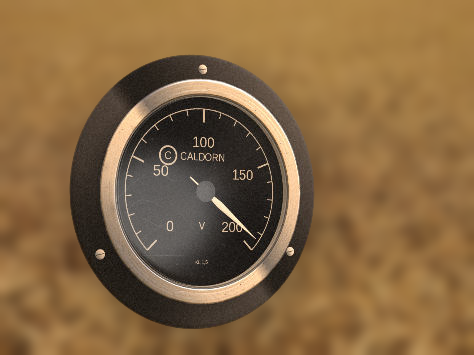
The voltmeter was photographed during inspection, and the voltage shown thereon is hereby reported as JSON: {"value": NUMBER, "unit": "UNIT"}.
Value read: {"value": 195, "unit": "V"}
